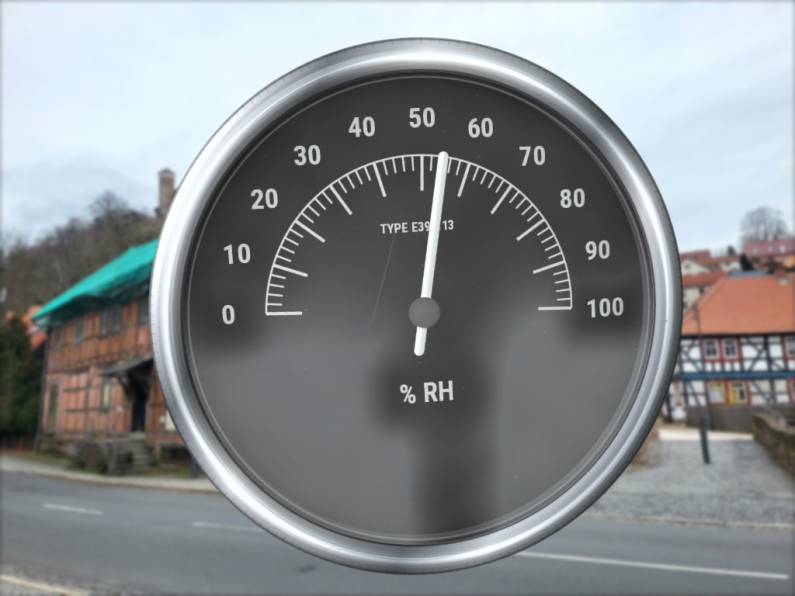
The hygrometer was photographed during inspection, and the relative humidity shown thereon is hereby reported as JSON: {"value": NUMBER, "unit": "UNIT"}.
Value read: {"value": 54, "unit": "%"}
